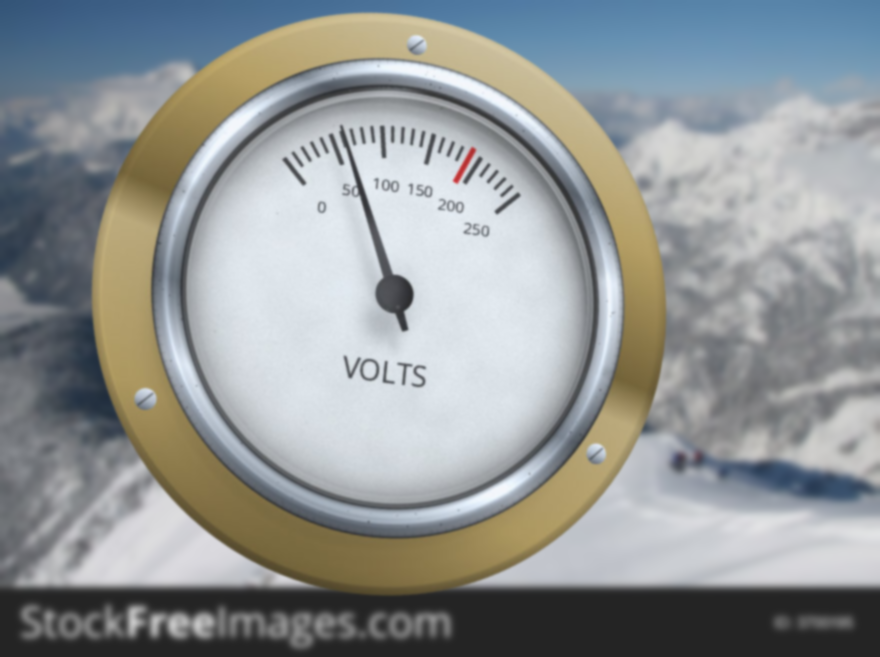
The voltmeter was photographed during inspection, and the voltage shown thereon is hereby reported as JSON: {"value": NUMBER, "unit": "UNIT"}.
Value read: {"value": 60, "unit": "V"}
